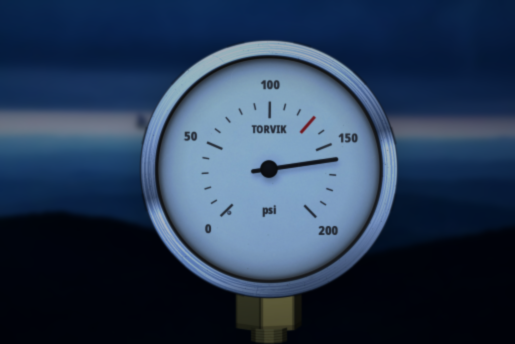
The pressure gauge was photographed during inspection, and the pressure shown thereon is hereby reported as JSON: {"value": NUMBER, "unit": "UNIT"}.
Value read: {"value": 160, "unit": "psi"}
